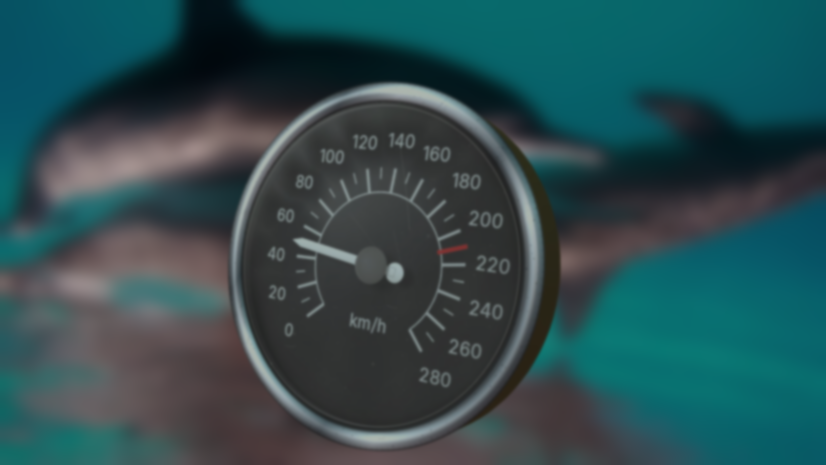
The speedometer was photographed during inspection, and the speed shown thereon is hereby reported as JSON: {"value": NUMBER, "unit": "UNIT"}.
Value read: {"value": 50, "unit": "km/h"}
